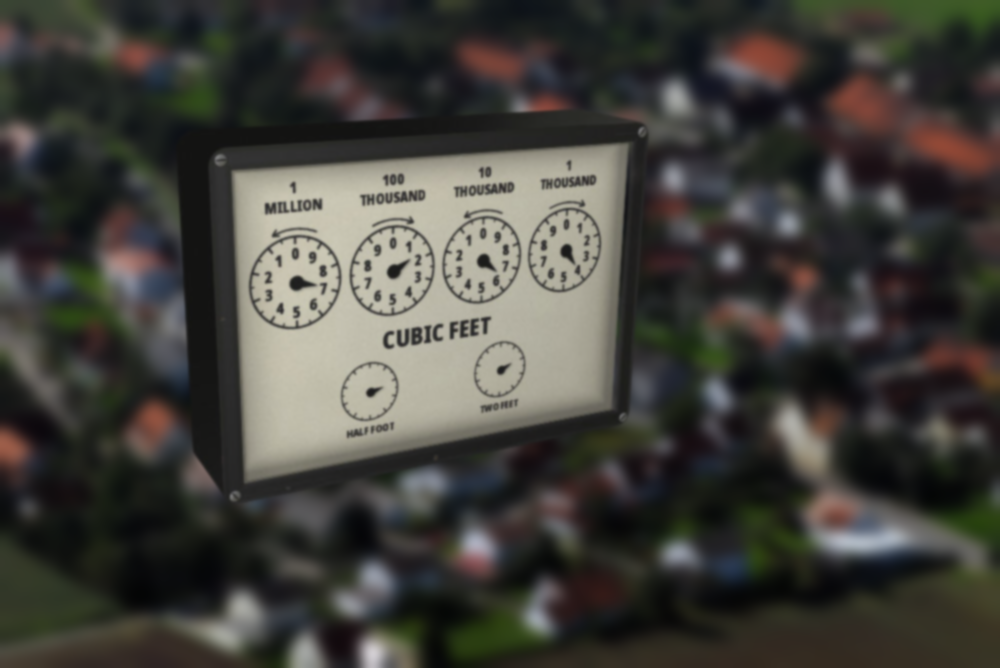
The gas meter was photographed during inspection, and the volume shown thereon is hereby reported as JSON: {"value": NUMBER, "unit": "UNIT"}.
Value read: {"value": 716400, "unit": "ft³"}
